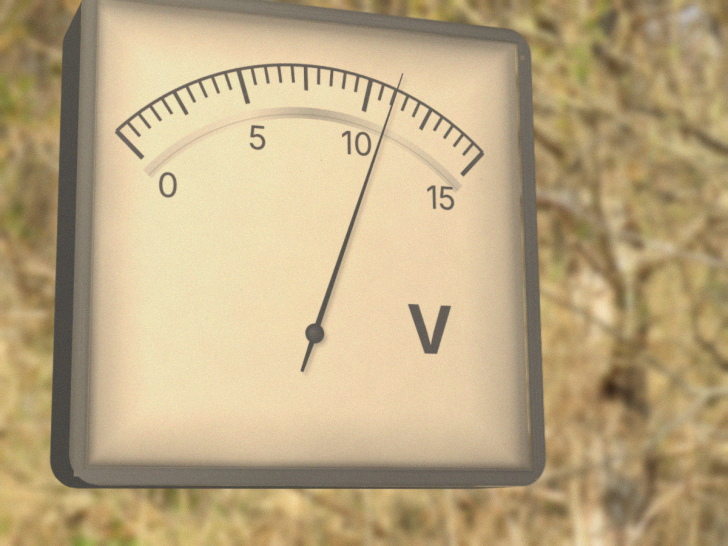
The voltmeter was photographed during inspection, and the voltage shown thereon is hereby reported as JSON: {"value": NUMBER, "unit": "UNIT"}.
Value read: {"value": 11, "unit": "V"}
